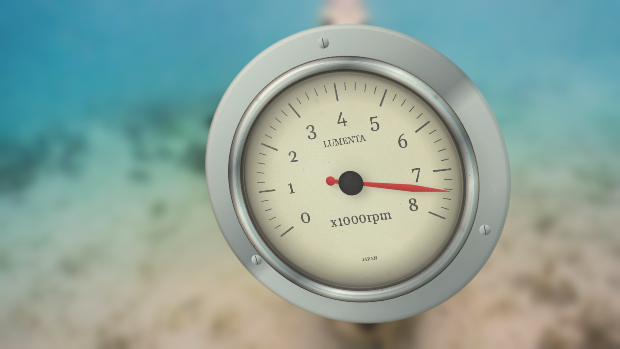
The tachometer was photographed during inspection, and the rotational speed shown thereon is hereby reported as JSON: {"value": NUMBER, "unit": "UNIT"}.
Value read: {"value": 7400, "unit": "rpm"}
